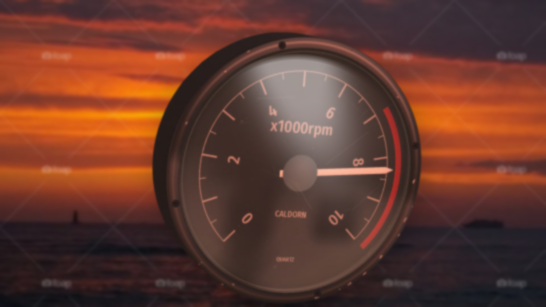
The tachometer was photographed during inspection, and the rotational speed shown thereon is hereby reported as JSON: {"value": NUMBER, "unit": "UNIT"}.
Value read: {"value": 8250, "unit": "rpm"}
